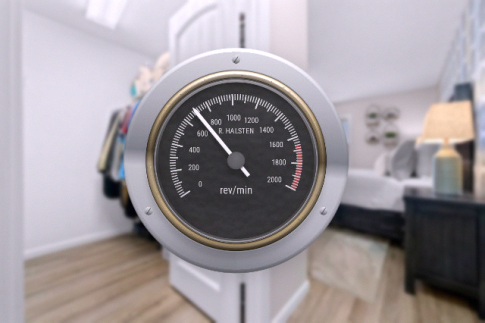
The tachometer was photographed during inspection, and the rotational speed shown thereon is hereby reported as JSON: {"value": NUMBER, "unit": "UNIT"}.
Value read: {"value": 700, "unit": "rpm"}
